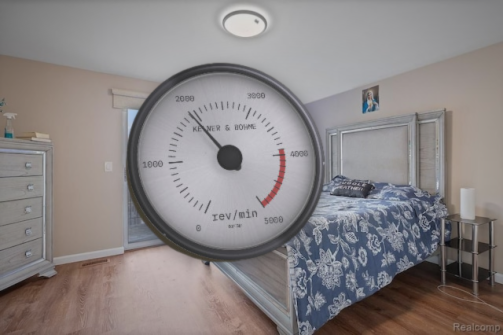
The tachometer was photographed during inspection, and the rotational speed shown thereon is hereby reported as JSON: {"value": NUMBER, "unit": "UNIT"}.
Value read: {"value": 1900, "unit": "rpm"}
